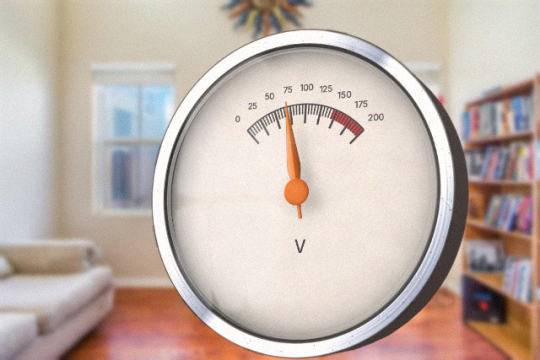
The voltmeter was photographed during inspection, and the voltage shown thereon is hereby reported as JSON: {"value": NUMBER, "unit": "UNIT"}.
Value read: {"value": 75, "unit": "V"}
